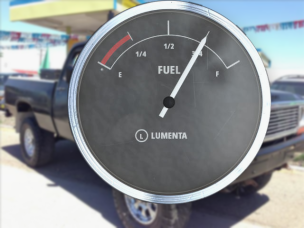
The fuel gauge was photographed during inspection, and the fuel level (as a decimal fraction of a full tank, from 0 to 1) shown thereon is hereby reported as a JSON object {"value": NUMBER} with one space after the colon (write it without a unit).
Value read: {"value": 0.75}
